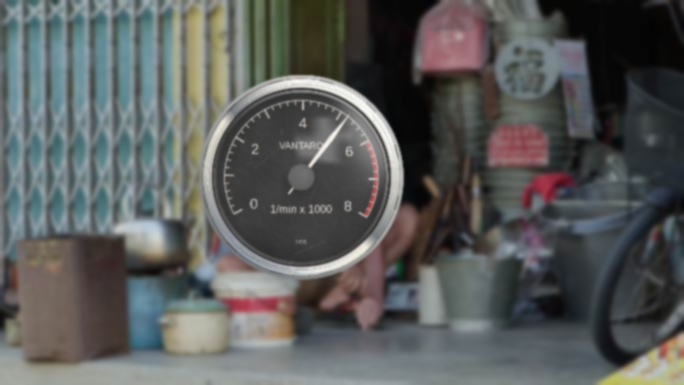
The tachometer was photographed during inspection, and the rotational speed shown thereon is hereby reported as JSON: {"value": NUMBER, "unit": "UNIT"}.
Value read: {"value": 5200, "unit": "rpm"}
